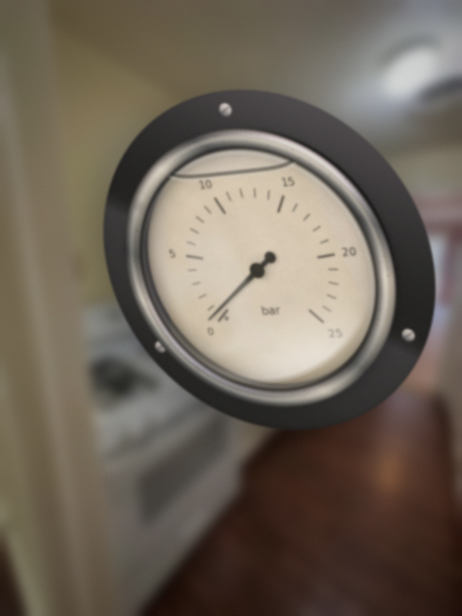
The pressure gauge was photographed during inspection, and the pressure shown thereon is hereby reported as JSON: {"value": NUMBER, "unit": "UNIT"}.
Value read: {"value": 0.5, "unit": "bar"}
